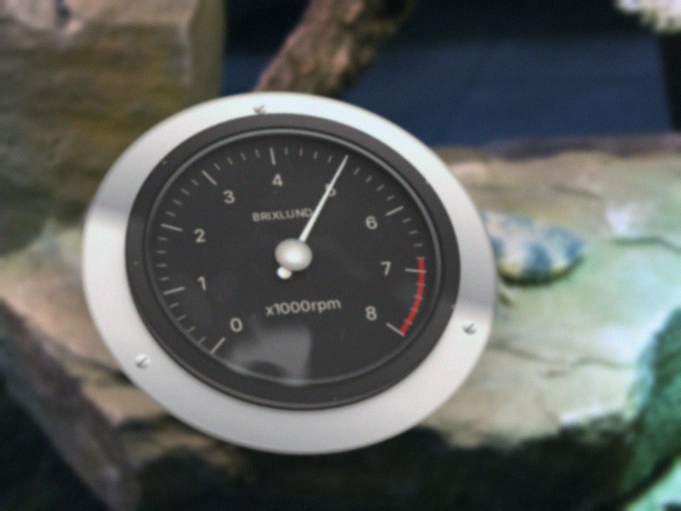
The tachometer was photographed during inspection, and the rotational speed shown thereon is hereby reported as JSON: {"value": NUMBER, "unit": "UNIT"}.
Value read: {"value": 5000, "unit": "rpm"}
